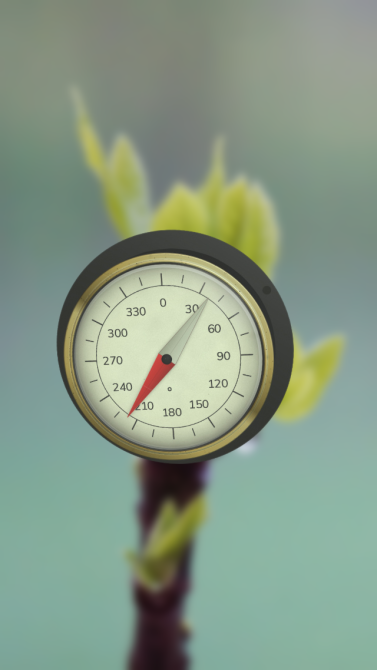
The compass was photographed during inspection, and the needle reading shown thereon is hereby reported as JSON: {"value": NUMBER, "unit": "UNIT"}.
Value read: {"value": 217.5, "unit": "°"}
